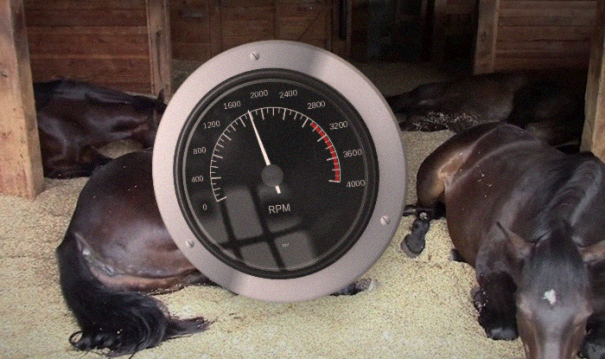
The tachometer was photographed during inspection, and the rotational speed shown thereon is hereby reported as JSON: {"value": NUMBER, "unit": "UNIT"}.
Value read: {"value": 1800, "unit": "rpm"}
